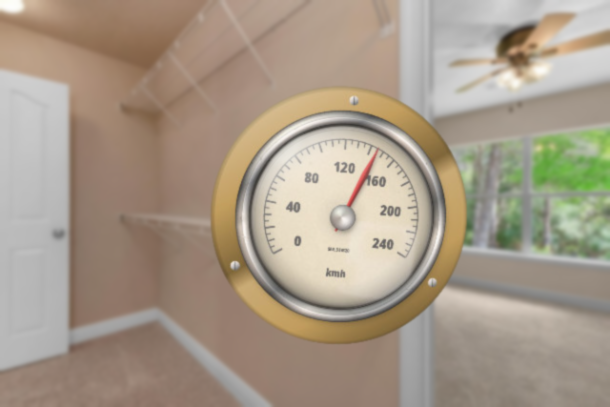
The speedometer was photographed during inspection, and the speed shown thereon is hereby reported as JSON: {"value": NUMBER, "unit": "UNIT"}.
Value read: {"value": 145, "unit": "km/h"}
